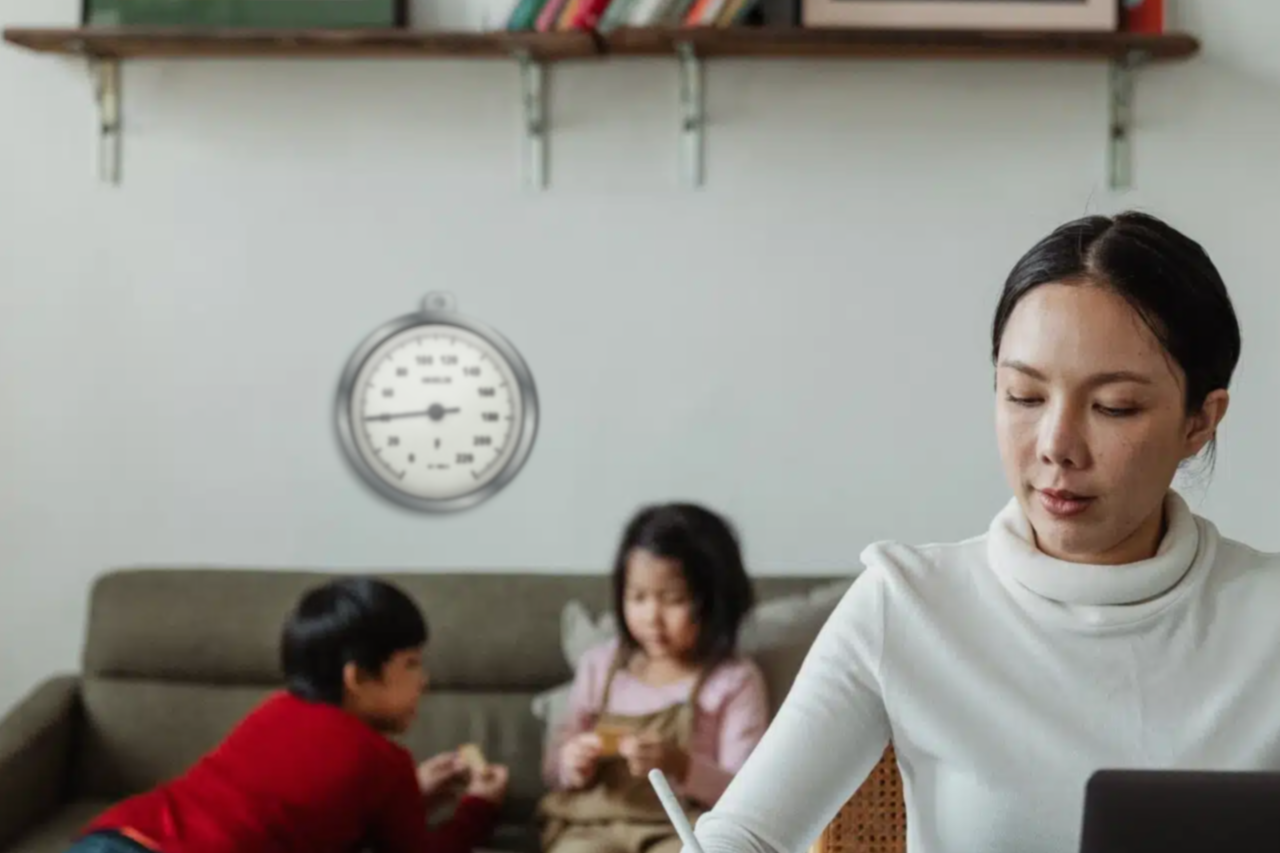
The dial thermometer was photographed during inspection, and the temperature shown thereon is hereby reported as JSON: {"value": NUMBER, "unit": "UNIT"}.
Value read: {"value": 40, "unit": "°F"}
